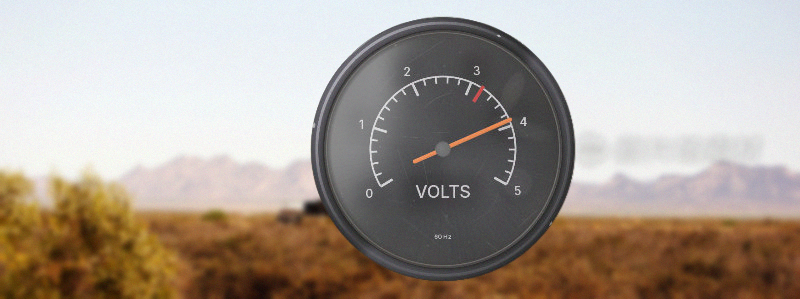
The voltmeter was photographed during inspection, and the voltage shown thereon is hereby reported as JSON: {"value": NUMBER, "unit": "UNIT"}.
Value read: {"value": 3.9, "unit": "V"}
